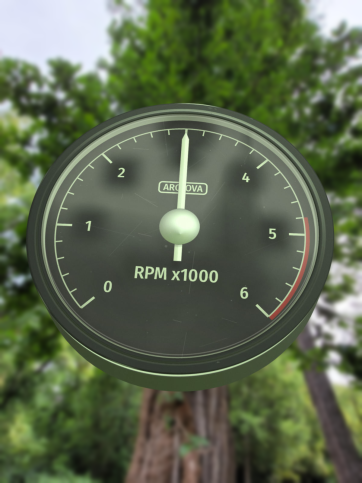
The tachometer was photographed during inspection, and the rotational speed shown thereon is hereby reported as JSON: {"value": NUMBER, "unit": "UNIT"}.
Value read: {"value": 3000, "unit": "rpm"}
